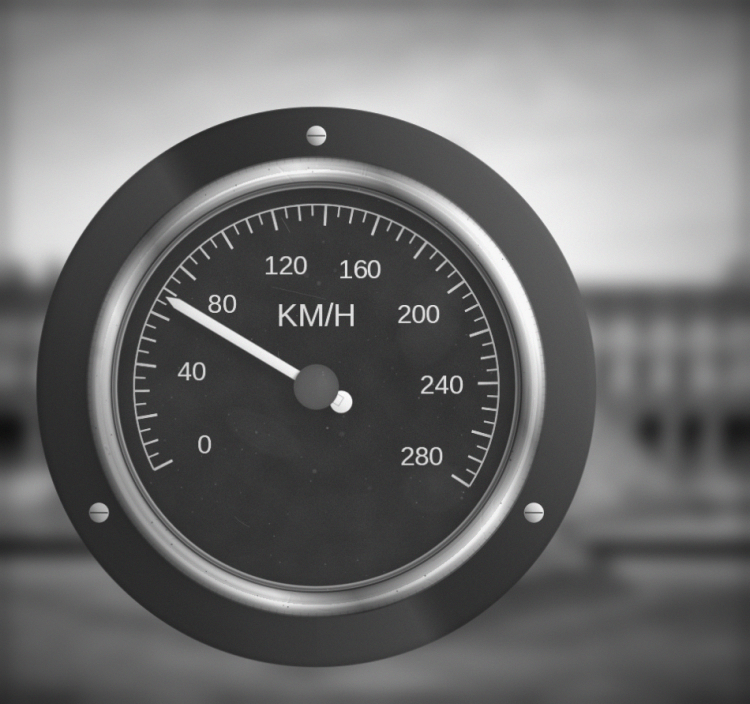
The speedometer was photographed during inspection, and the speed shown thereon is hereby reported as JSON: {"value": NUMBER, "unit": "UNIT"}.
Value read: {"value": 67.5, "unit": "km/h"}
